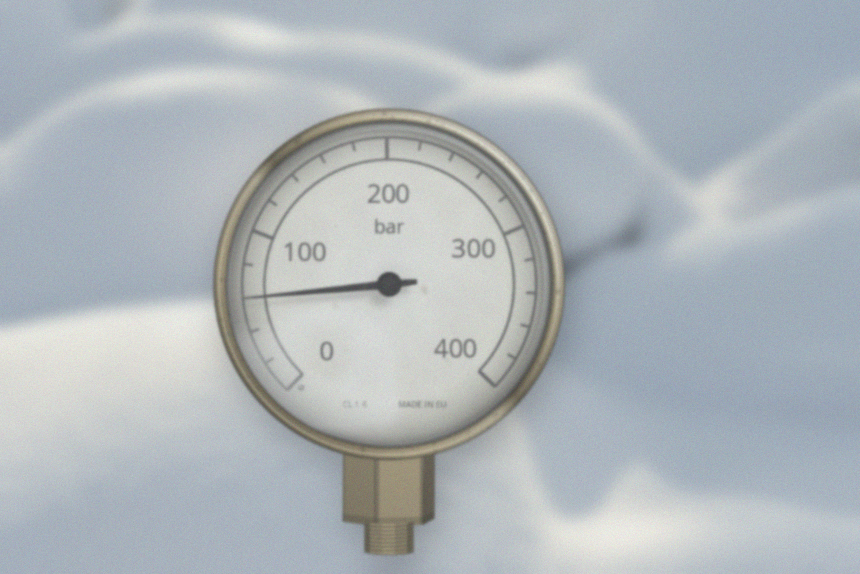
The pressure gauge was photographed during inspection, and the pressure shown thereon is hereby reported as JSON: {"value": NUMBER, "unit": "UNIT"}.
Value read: {"value": 60, "unit": "bar"}
